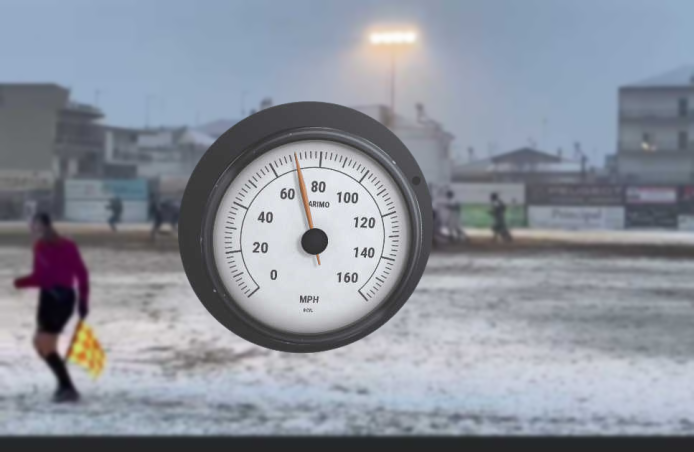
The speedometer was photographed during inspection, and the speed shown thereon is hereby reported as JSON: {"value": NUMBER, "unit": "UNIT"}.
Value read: {"value": 70, "unit": "mph"}
